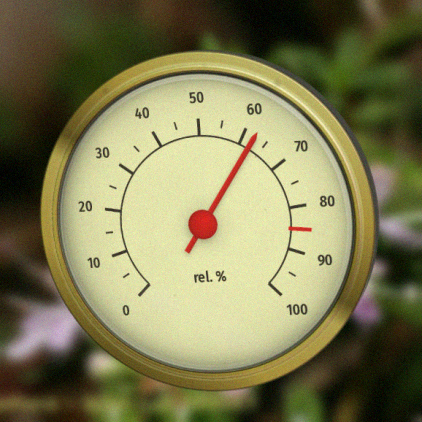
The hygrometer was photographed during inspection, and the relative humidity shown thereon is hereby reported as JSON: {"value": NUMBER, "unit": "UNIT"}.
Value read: {"value": 62.5, "unit": "%"}
